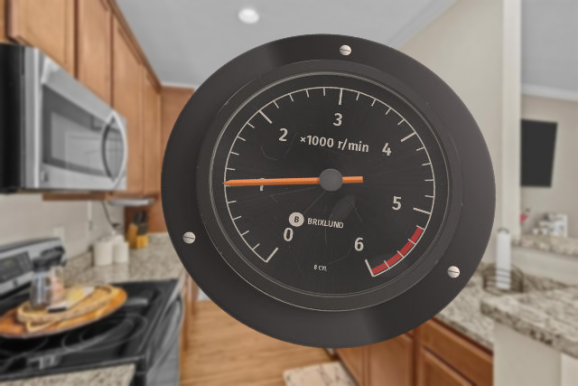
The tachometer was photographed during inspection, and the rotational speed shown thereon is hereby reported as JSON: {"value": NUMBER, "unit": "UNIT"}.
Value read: {"value": 1000, "unit": "rpm"}
